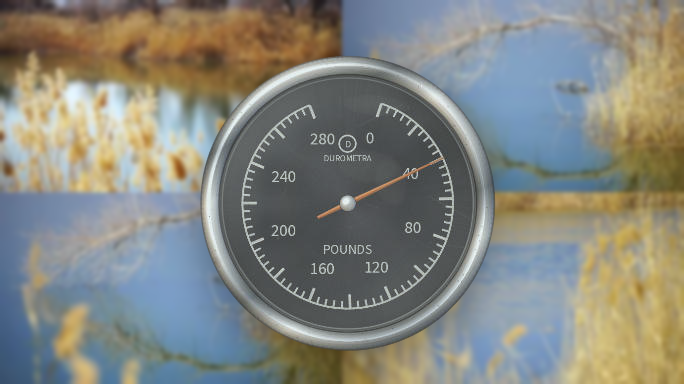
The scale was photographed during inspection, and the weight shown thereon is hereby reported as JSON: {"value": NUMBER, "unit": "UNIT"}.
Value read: {"value": 40, "unit": "lb"}
